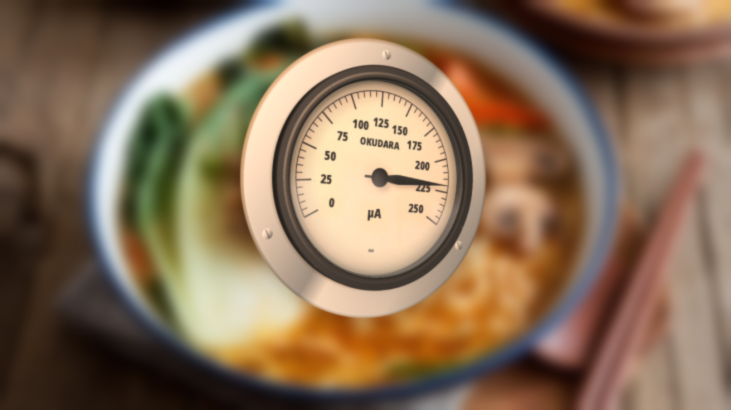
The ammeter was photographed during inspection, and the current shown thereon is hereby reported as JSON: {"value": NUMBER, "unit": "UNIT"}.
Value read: {"value": 220, "unit": "µA"}
